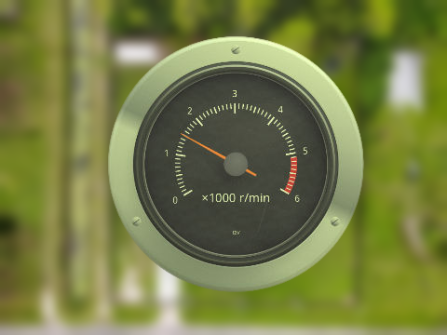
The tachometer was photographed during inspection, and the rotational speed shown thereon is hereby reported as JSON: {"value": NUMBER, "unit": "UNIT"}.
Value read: {"value": 1500, "unit": "rpm"}
